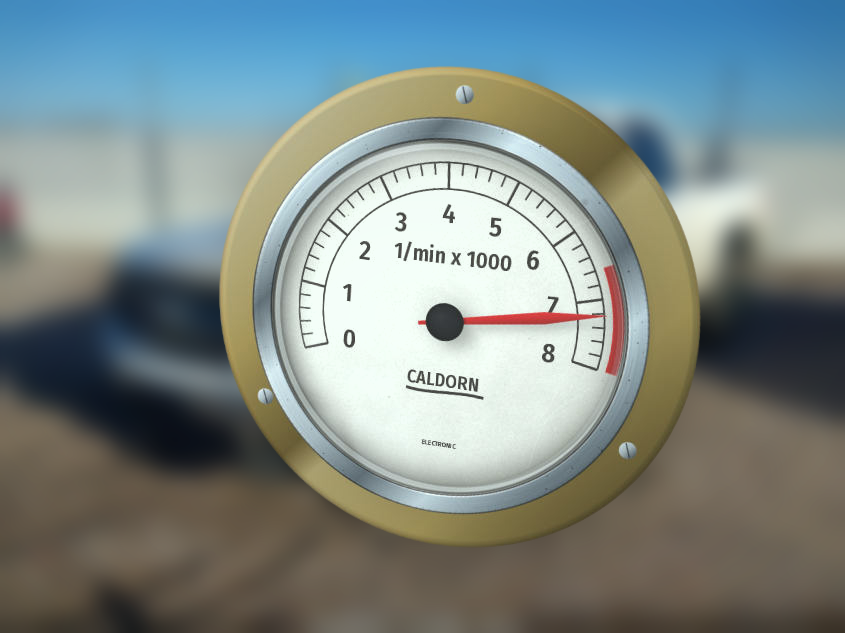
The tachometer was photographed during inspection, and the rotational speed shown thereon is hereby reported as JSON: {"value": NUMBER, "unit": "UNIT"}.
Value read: {"value": 7200, "unit": "rpm"}
